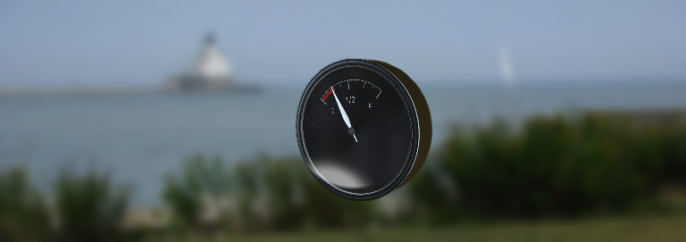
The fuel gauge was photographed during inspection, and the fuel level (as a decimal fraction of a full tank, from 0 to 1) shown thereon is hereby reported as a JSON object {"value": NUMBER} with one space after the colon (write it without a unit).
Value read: {"value": 0.25}
